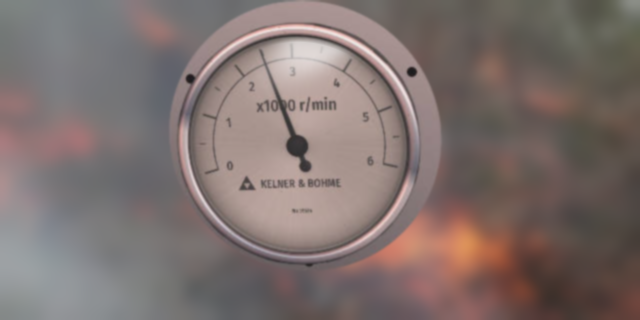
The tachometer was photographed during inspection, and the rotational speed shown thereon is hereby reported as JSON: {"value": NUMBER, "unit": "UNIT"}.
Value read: {"value": 2500, "unit": "rpm"}
